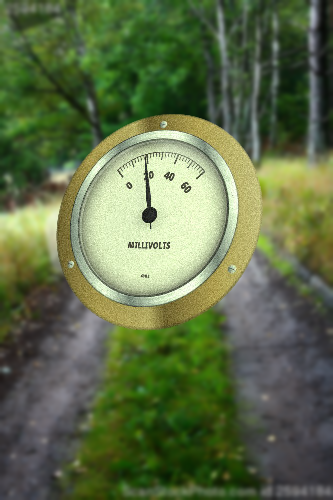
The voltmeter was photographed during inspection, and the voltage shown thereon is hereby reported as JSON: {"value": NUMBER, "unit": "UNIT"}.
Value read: {"value": 20, "unit": "mV"}
